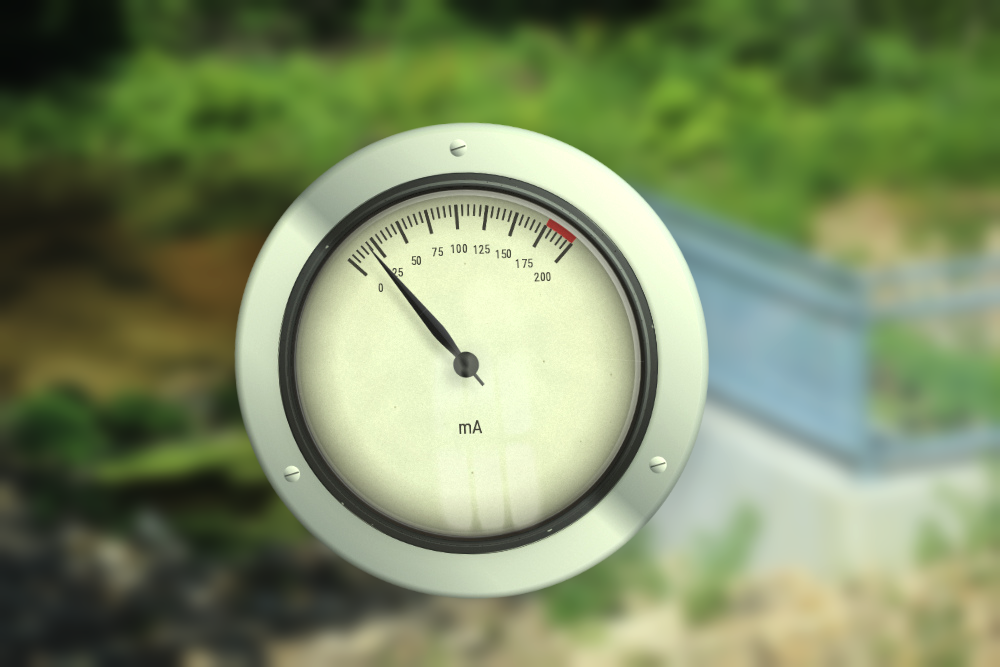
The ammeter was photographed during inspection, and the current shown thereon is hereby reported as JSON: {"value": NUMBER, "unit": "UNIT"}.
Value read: {"value": 20, "unit": "mA"}
